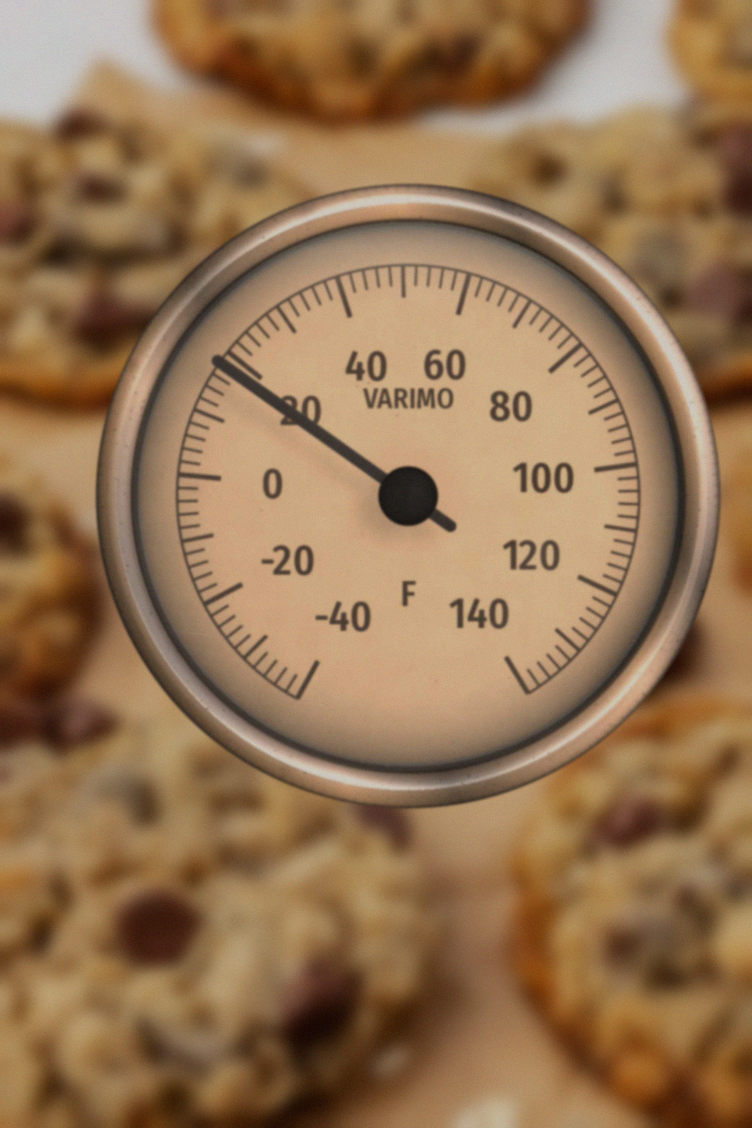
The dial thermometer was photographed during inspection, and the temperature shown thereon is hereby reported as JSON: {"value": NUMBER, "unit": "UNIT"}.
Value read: {"value": 18, "unit": "°F"}
